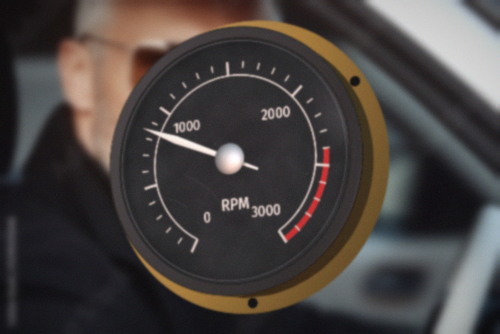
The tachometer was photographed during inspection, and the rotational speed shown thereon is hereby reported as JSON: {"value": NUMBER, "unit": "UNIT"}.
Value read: {"value": 850, "unit": "rpm"}
